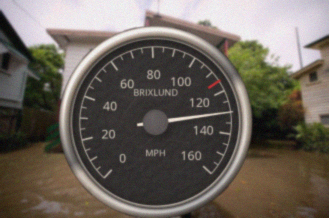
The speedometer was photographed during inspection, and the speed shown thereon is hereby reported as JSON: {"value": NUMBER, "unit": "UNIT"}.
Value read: {"value": 130, "unit": "mph"}
